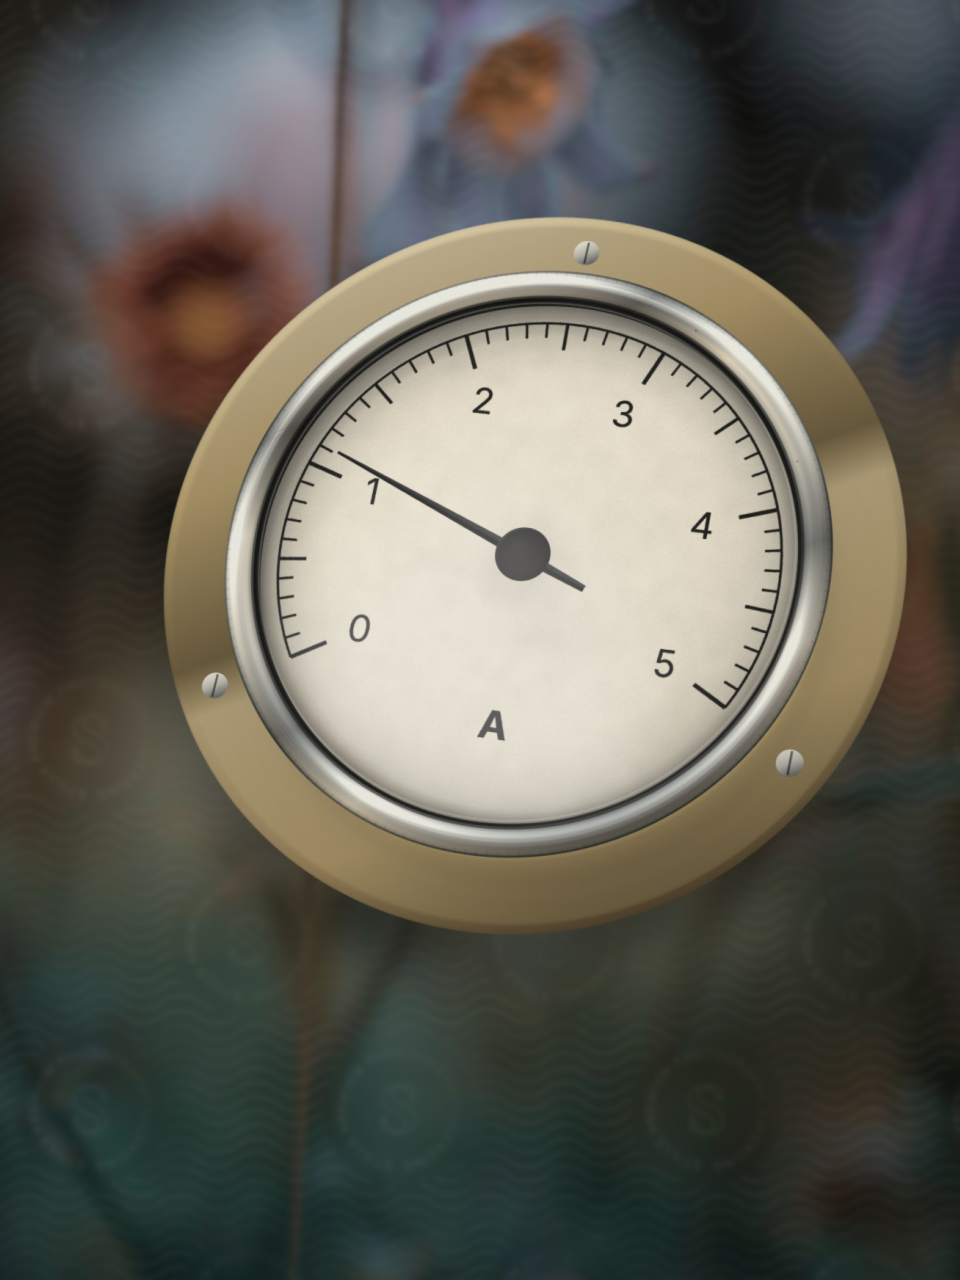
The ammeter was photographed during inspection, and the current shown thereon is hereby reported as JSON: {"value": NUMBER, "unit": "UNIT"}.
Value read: {"value": 1.1, "unit": "A"}
